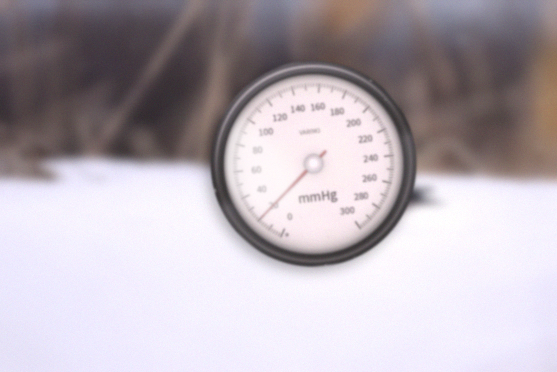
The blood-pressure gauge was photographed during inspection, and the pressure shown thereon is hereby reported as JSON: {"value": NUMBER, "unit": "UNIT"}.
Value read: {"value": 20, "unit": "mmHg"}
